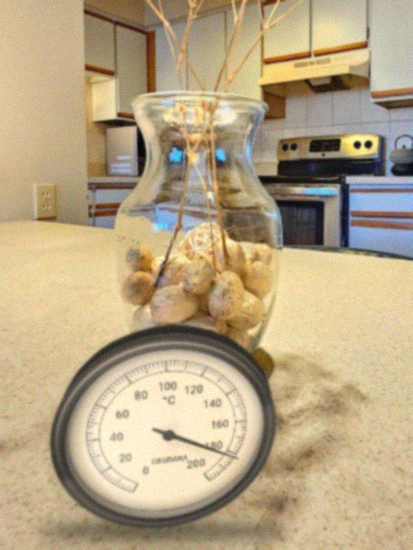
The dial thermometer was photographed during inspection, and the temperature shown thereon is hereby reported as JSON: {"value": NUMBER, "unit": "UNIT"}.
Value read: {"value": 180, "unit": "°C"}
